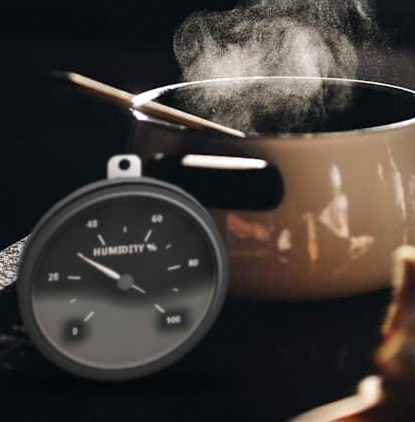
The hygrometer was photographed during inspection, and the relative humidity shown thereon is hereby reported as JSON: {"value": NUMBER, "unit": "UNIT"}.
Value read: {"value": 30, "unit": "%"}
